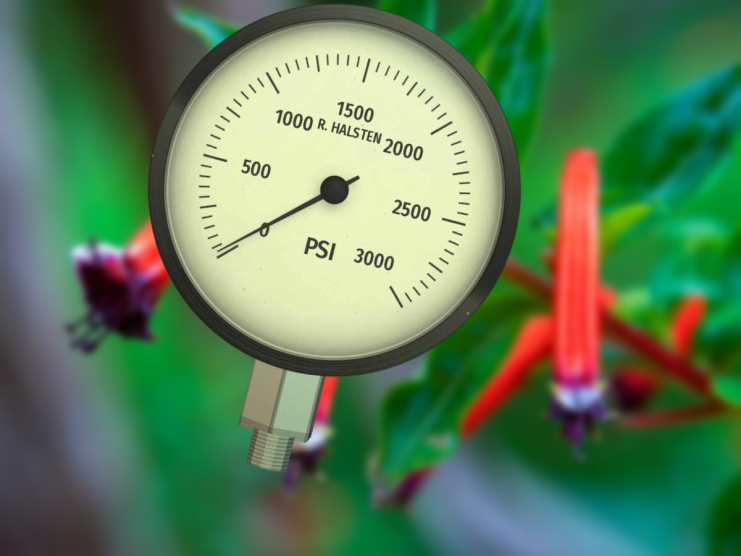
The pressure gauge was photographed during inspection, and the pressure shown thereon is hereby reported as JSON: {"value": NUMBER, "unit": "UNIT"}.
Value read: {"value": 25, "unit": "psi"}
